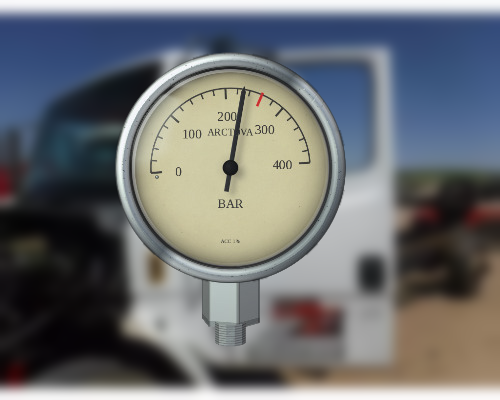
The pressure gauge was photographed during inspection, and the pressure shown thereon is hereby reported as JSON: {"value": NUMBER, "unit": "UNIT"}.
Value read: {"value": 230, "unit": "bar"}
